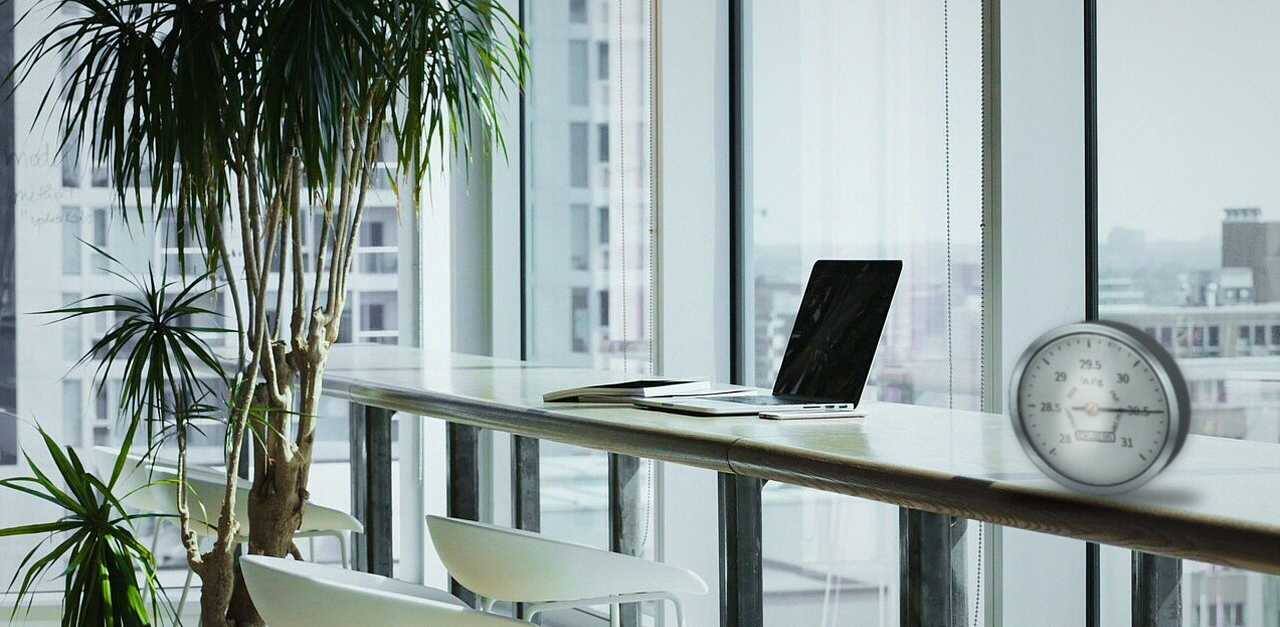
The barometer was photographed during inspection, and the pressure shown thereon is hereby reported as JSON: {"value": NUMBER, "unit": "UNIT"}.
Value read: {"value": 30.5, "unit": "inHg"}
